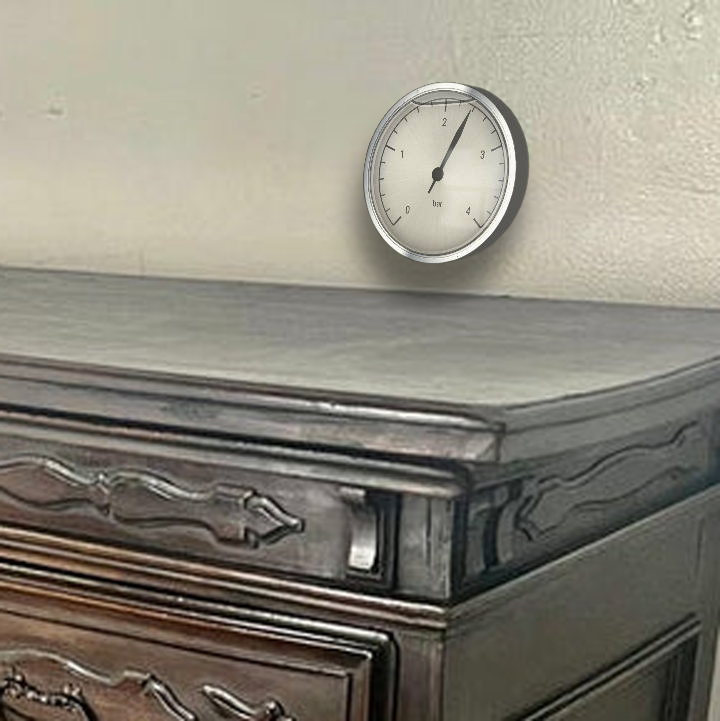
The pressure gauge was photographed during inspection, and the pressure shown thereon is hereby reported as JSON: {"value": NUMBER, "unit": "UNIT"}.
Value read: {"value": 2.4, "unit": "bar"}
